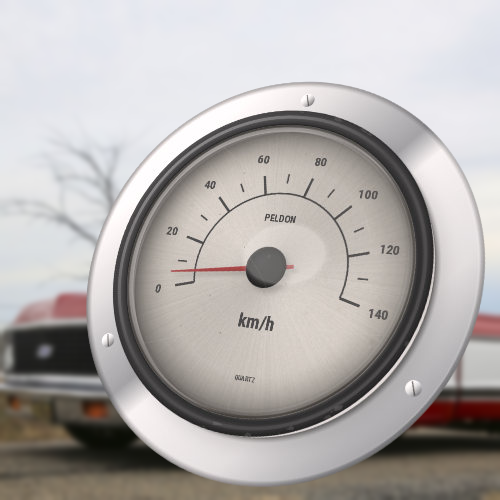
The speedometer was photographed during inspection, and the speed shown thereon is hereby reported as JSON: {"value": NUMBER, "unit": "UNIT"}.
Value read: {"value": 5, "unit": "km/h"}
